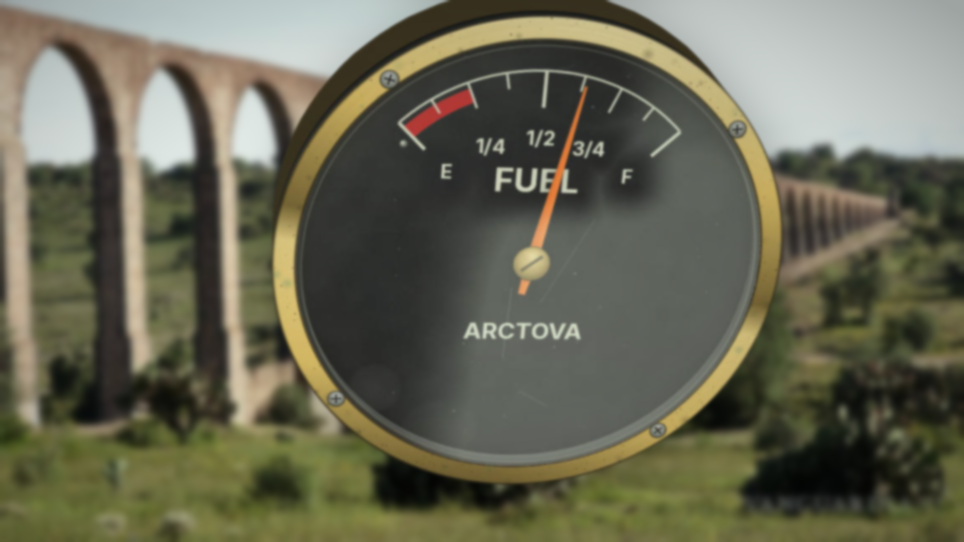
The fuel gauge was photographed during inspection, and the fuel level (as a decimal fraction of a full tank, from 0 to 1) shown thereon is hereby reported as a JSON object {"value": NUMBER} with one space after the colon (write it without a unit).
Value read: {"value": 0.625}
